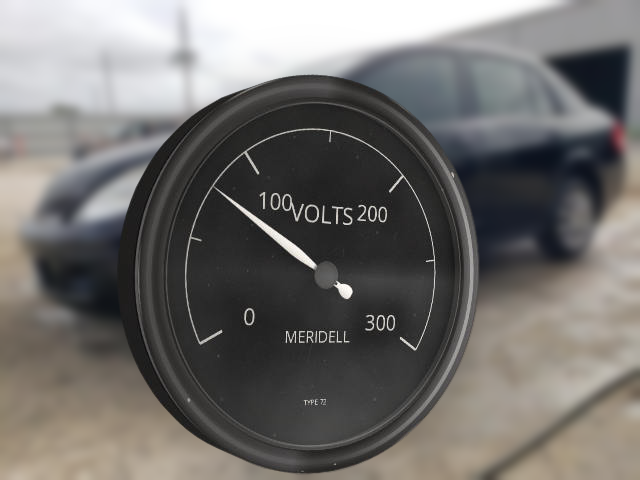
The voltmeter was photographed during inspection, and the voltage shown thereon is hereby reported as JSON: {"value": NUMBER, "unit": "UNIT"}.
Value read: {"value": 75, "unit": "V"}
